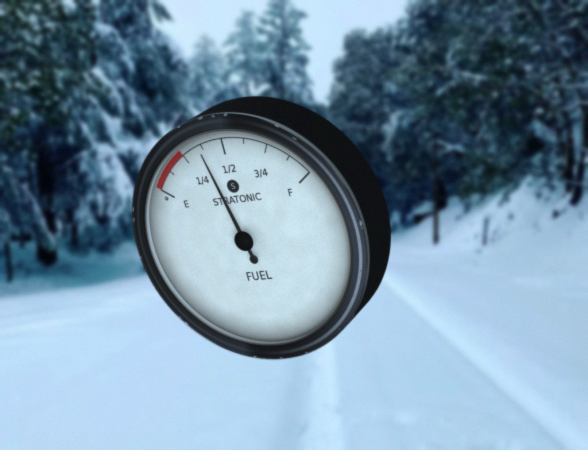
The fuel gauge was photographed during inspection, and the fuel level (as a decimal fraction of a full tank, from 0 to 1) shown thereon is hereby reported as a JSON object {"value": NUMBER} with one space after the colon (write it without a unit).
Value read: {"value": 0.375}
